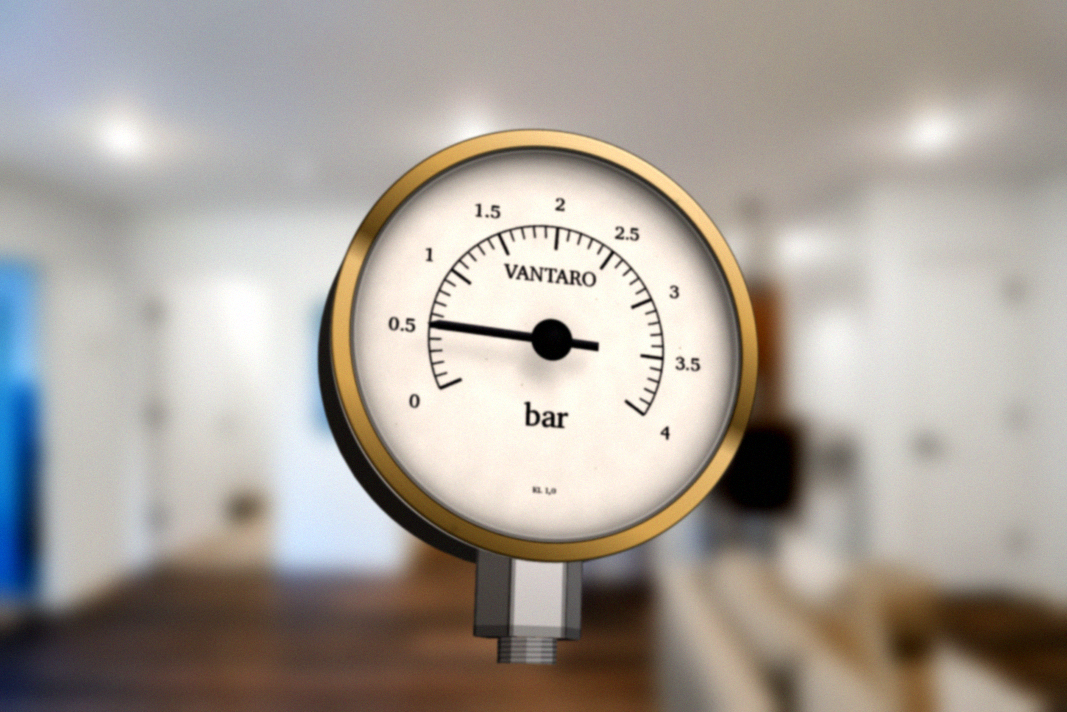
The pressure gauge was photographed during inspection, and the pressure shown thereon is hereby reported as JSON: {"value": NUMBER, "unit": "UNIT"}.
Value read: {"value": 0.5, "unit": "bar"}
